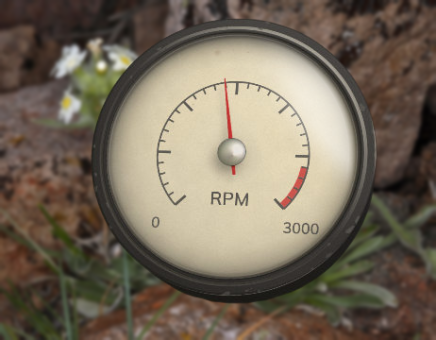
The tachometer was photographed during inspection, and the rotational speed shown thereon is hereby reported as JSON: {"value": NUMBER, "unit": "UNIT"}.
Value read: {"value": 1400, "unit": "rpm"}
